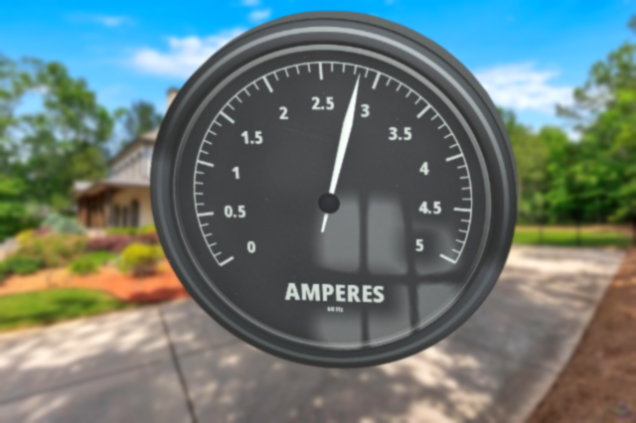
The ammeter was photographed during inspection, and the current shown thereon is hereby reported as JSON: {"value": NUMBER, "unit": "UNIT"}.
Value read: {"value": 2.85, "unit": "A"}
